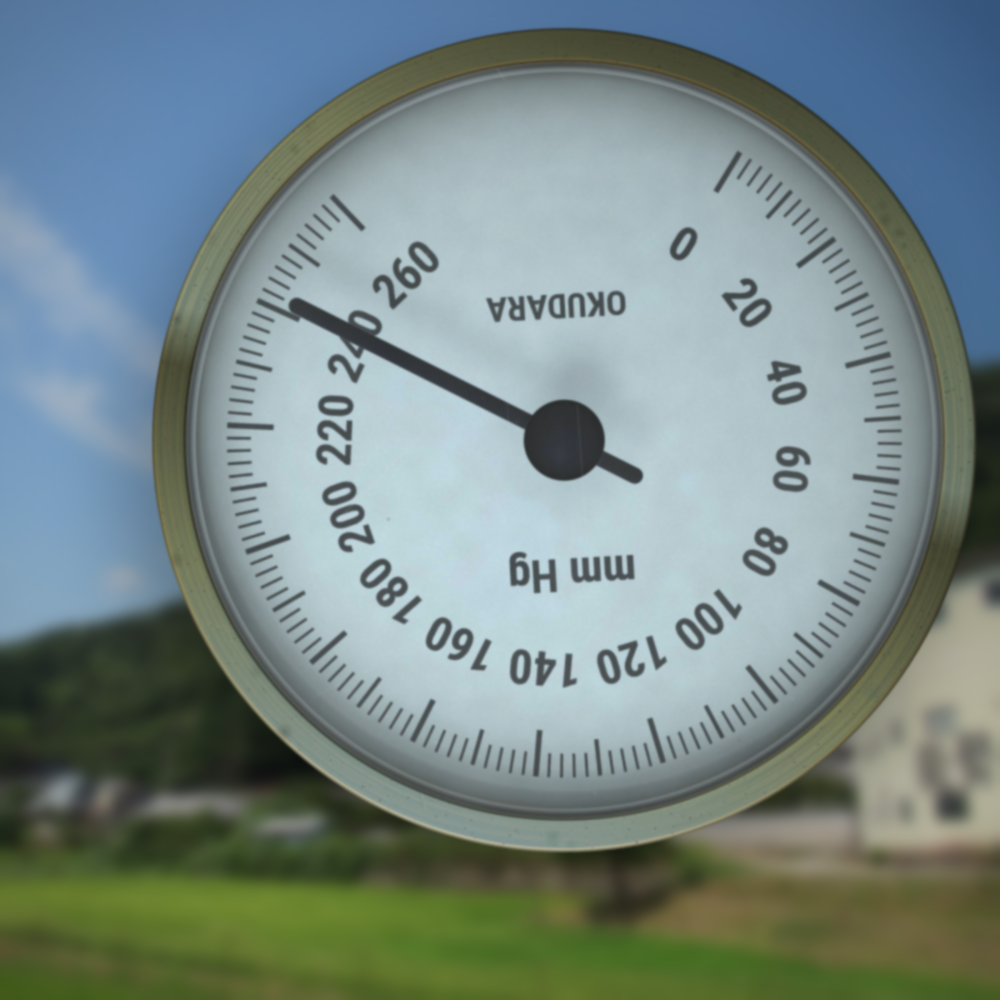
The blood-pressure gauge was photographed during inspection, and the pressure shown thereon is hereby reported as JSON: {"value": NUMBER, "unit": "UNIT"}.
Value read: {"value": 242, "unit": "mmHg"}
